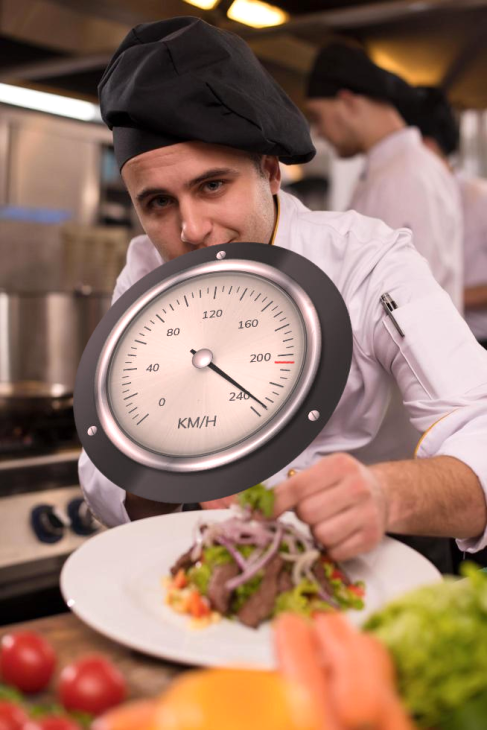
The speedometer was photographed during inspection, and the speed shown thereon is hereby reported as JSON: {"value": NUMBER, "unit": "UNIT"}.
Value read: {"value": 235, "unit": "km/h"}
